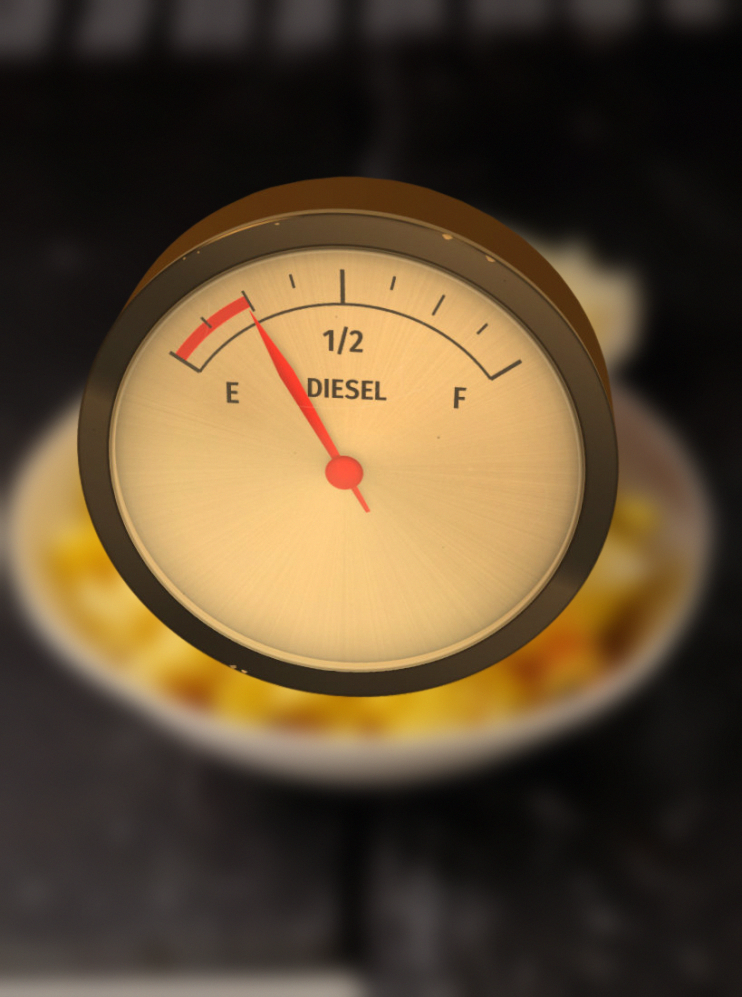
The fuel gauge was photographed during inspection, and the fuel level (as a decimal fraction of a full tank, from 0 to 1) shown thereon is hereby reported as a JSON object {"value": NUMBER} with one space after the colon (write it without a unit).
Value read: {"value": 0.25}
